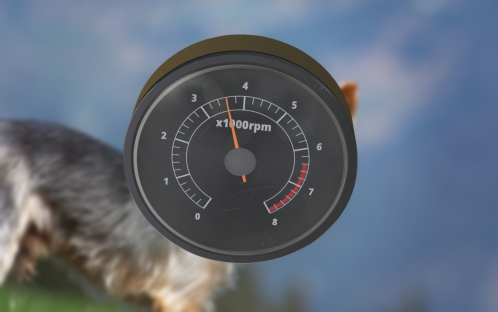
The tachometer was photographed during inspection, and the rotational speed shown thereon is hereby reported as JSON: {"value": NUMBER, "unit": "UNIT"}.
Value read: {"value": 3600, "unit": "rpm"}
